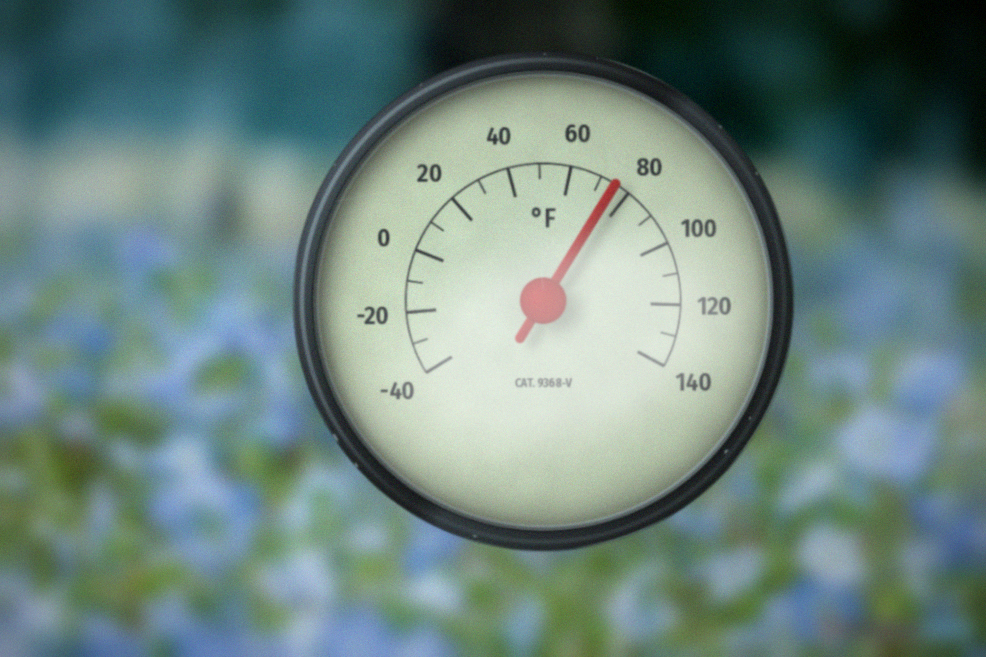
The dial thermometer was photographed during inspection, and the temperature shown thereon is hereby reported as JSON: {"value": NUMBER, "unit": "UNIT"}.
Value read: {"value": 75, "unit": "°F"}
